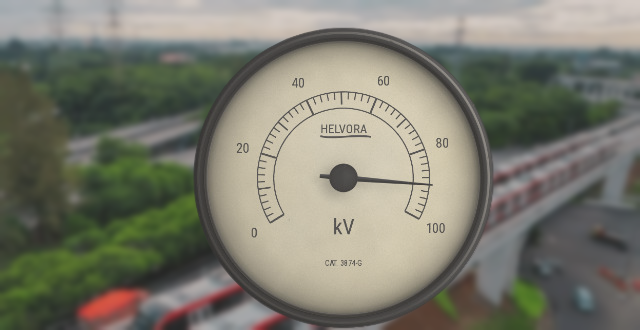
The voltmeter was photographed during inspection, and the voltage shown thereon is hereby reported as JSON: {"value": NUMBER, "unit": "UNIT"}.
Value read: {"value": 90, "unit": "kV"}
